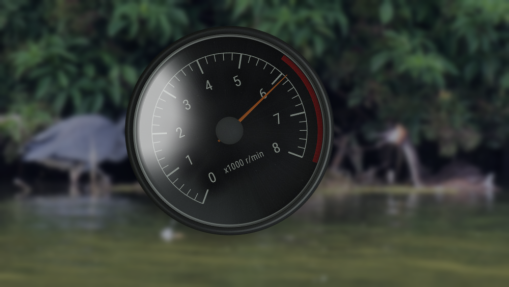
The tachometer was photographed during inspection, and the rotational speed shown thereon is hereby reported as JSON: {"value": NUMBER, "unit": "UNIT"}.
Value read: {"value": 6100, "unit": "rpm"}
